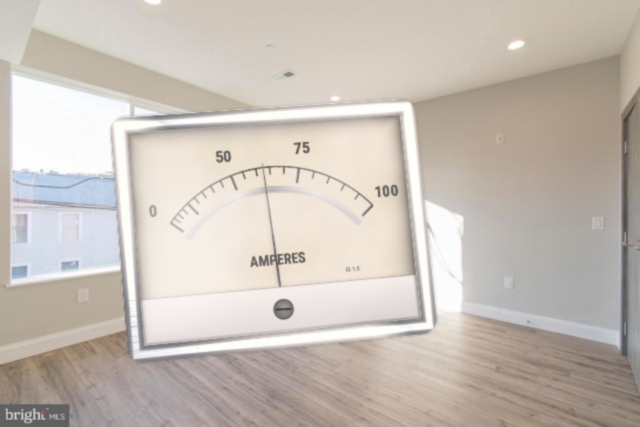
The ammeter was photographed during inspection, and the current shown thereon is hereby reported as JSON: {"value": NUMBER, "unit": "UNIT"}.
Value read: {"value": 62.5, "unit": "A"}
